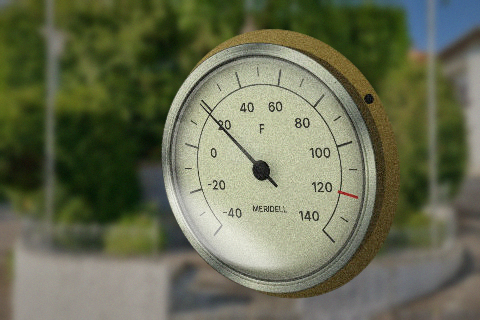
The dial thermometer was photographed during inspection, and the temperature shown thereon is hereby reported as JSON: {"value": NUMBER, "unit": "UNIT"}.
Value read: {"value": 20, "unit": "°F"}
